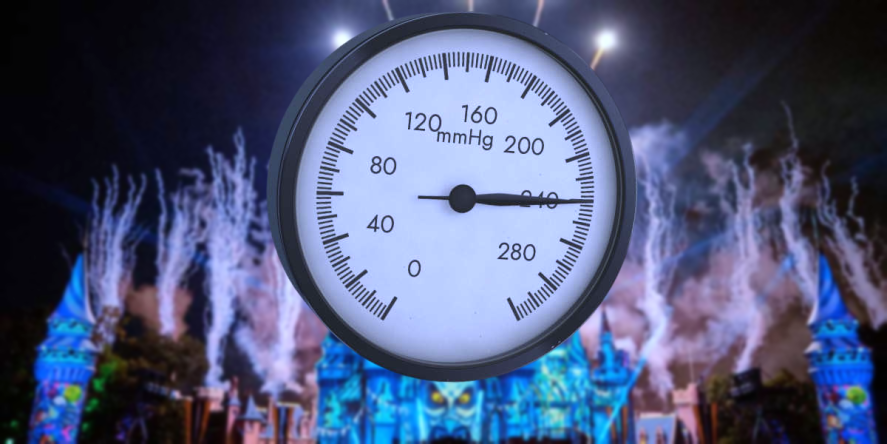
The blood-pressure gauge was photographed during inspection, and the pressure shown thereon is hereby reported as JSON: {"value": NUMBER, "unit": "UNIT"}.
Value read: {"value": 240, "unit": "mmHg"}
